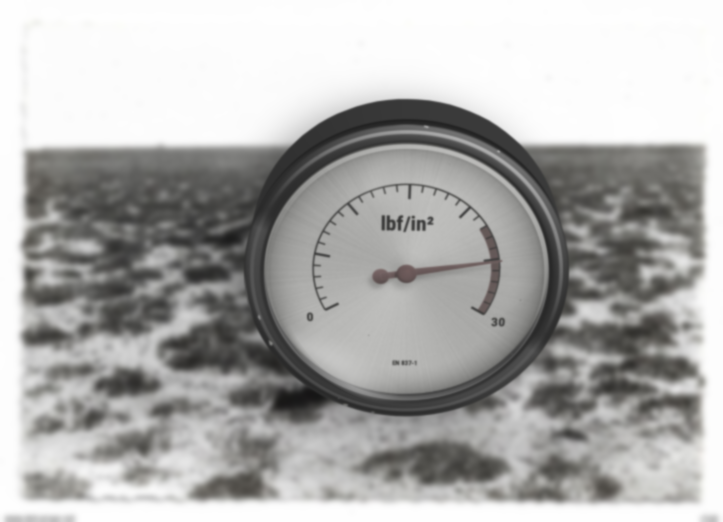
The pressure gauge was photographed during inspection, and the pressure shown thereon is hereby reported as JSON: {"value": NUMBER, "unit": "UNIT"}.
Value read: {"value": 25, "unit": "psi"}
